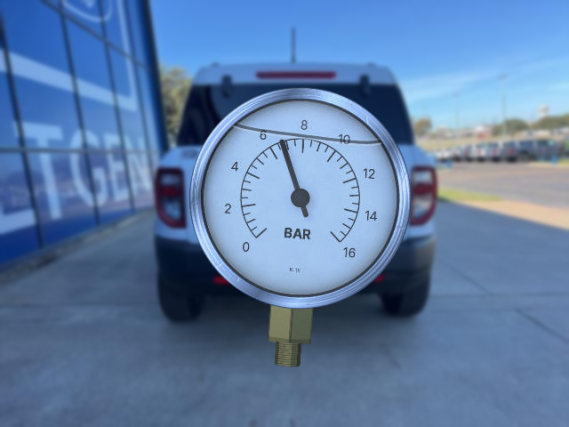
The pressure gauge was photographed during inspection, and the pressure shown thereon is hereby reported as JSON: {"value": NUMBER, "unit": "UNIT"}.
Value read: {"value": 6.75, "unit": "bar"}
